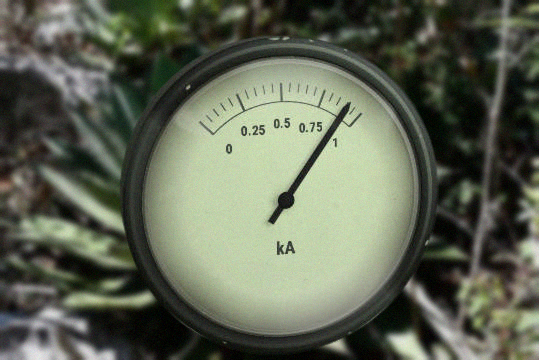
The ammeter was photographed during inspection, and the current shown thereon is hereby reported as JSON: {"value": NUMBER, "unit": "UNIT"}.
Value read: {"value": 0.9, "unit": "kA"}
